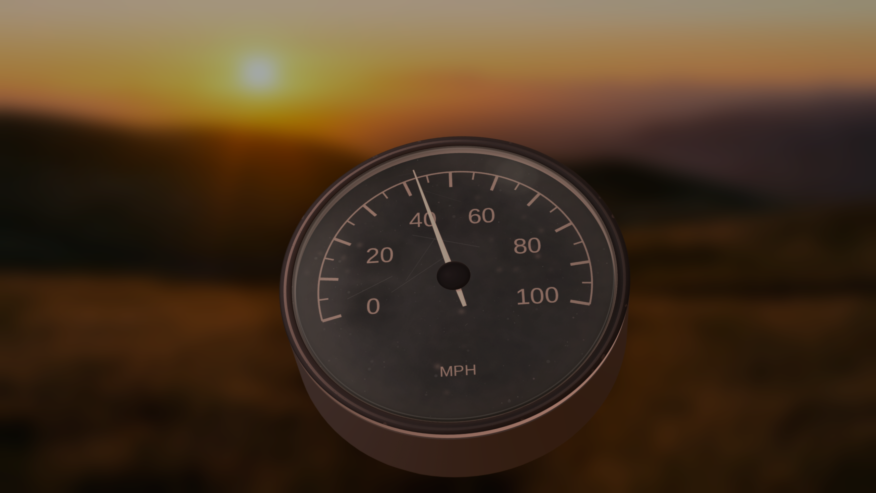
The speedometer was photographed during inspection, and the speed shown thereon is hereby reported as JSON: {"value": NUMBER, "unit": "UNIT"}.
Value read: {"value": 42.5, "unit": "mph"}
